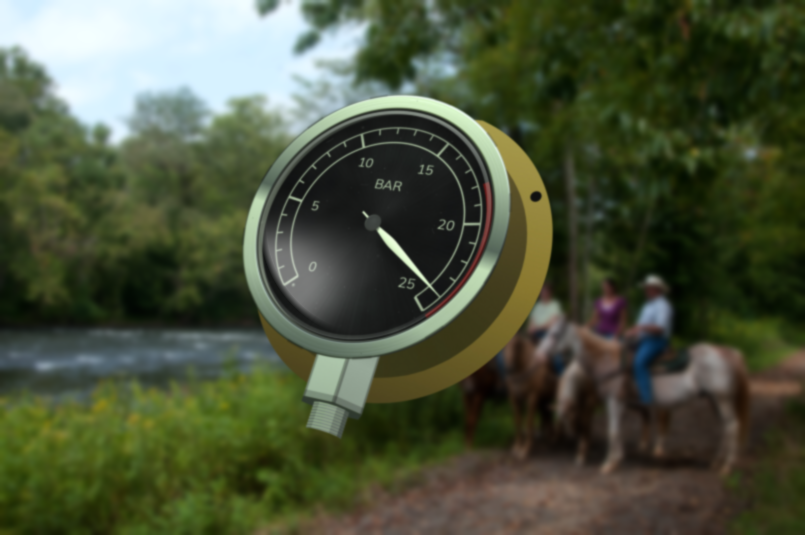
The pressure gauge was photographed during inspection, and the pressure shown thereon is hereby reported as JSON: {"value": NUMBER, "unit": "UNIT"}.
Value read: {"value": 24, "unit": "bar"}
